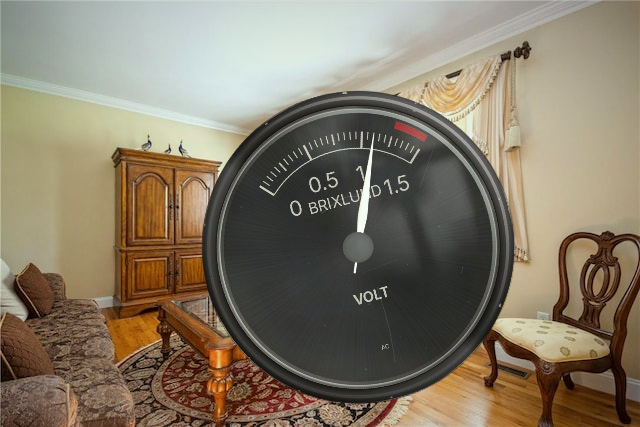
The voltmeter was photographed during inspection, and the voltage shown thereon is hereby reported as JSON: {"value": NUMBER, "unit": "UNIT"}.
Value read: {"value": 1.1, "unit": "V"}
